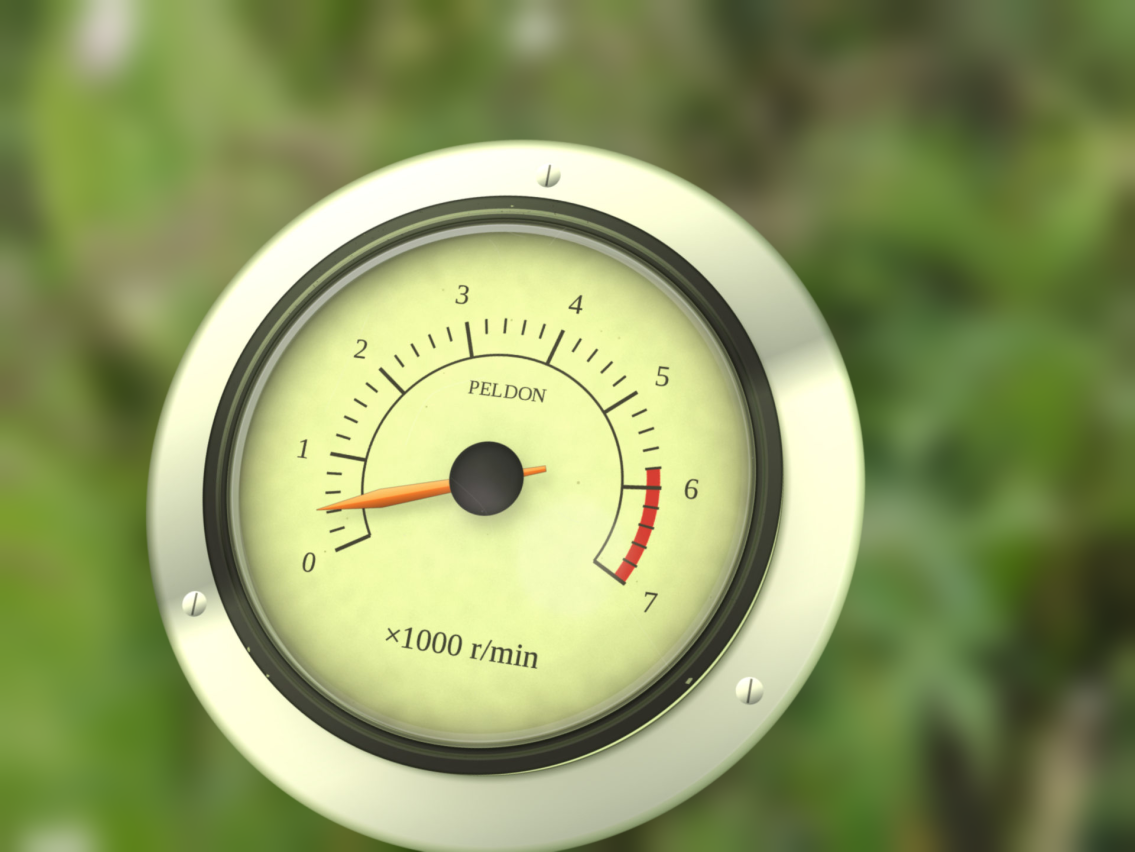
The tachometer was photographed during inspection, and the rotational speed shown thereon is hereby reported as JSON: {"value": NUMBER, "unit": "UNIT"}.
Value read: {"value": 400, "unit": "rpm"}
